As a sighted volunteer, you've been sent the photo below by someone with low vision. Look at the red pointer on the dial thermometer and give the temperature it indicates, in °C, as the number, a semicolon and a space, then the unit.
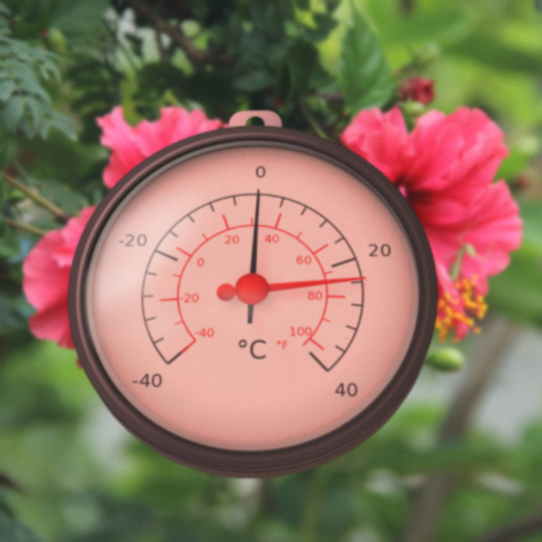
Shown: 24; °C
